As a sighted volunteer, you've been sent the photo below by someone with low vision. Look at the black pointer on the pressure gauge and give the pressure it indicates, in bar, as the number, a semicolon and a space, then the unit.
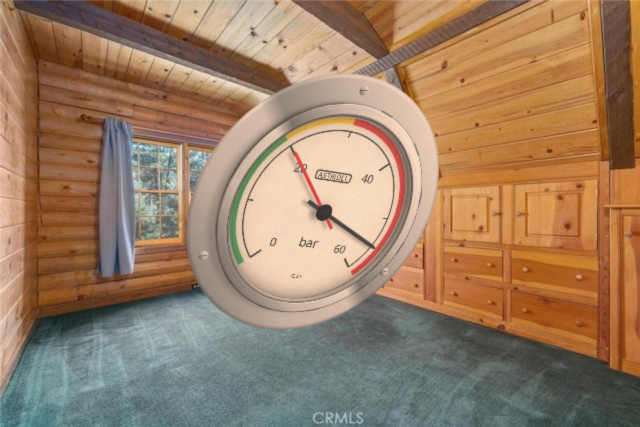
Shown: 55; bar
